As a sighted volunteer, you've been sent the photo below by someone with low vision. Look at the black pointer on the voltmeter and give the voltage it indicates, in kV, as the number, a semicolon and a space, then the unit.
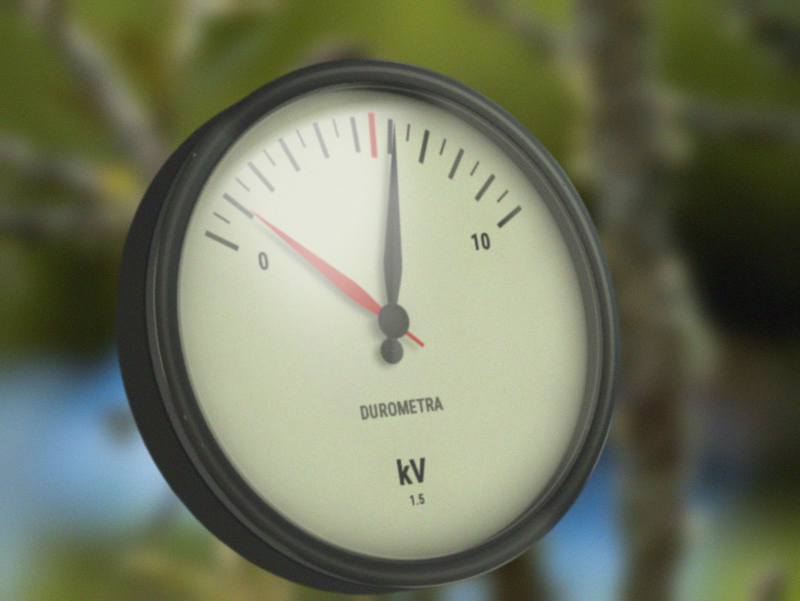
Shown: 6; kV
